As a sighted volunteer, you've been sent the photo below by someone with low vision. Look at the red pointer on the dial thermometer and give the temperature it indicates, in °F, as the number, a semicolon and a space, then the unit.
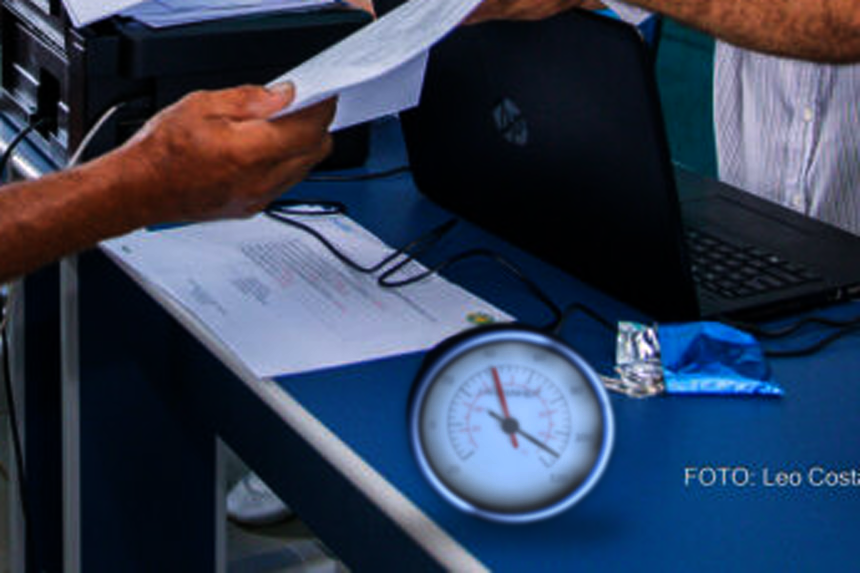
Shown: 40; °F
